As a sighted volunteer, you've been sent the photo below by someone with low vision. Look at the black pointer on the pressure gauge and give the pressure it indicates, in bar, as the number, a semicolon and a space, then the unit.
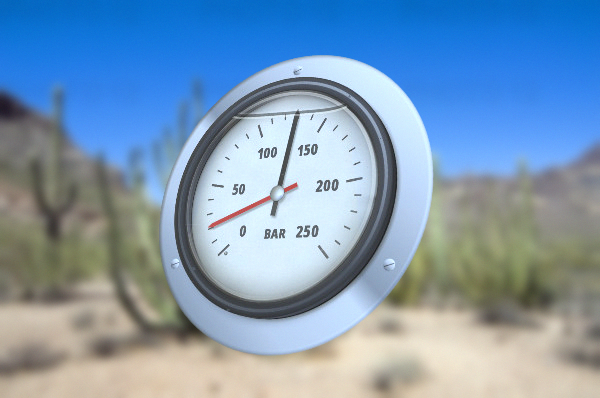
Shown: 130; bar
